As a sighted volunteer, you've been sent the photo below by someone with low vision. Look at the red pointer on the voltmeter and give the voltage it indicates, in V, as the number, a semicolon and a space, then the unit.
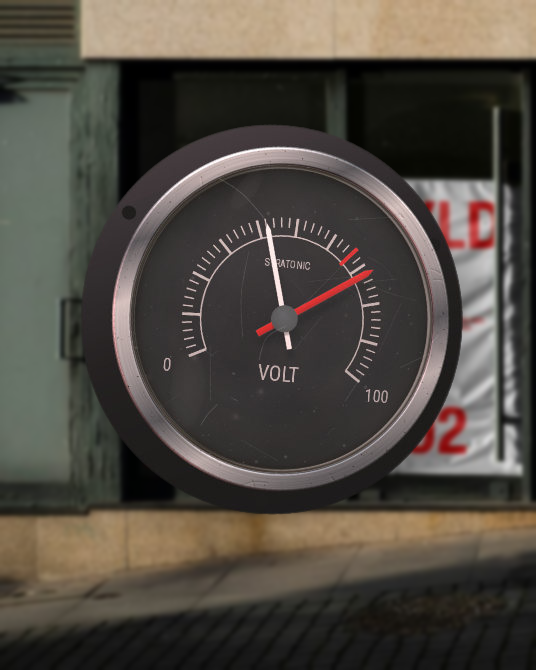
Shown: 72; V
